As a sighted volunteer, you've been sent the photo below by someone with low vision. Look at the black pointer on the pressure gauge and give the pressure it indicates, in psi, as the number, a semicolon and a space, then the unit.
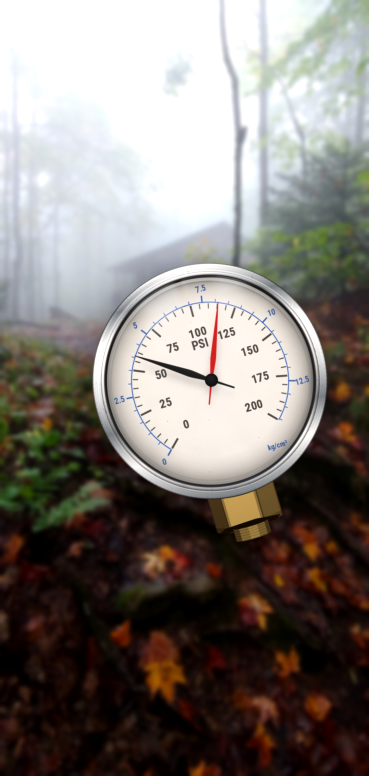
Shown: 57.5; psi
